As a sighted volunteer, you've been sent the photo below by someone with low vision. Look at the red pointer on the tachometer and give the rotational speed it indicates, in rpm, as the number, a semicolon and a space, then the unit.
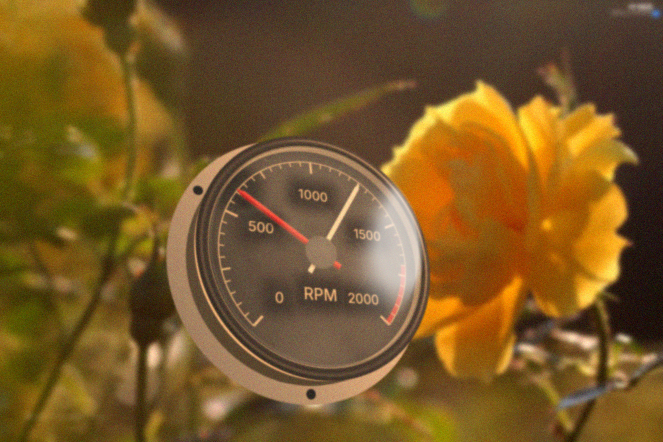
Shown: 600; rpm
